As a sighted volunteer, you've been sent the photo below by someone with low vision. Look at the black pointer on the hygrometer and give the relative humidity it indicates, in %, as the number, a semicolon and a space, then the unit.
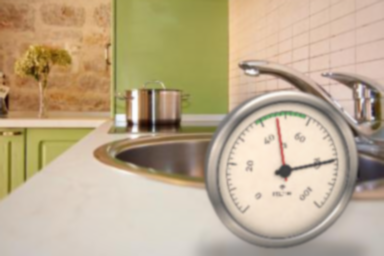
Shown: 80; %
